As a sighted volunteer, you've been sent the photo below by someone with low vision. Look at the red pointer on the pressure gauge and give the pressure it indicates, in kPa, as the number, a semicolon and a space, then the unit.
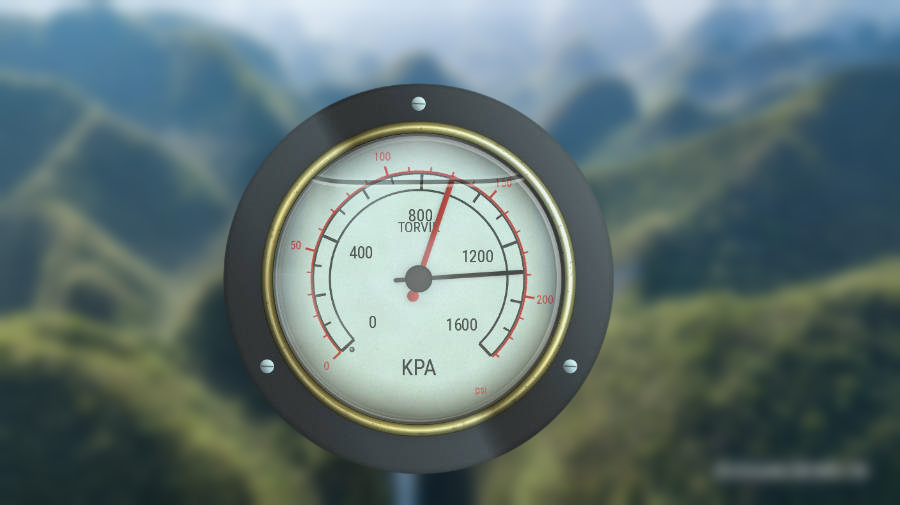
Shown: 900; kPa
